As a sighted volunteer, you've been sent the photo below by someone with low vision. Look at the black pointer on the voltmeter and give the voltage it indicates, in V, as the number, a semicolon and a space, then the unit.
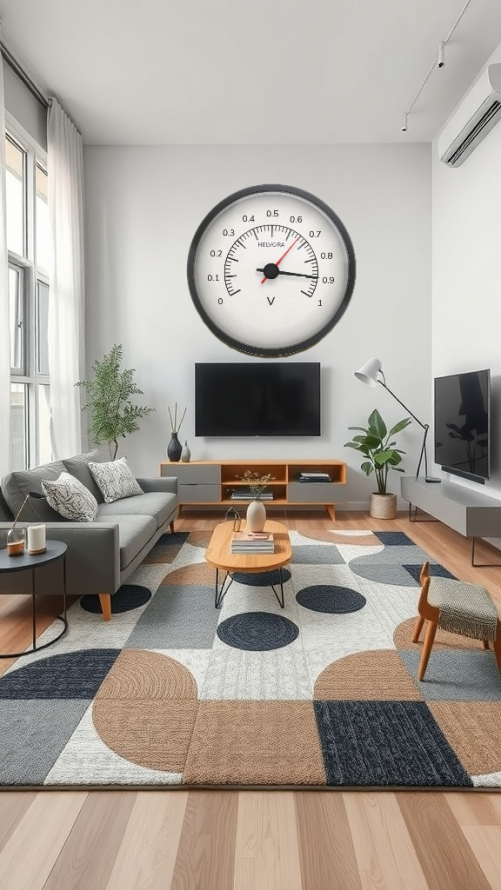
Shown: 0.9; V
